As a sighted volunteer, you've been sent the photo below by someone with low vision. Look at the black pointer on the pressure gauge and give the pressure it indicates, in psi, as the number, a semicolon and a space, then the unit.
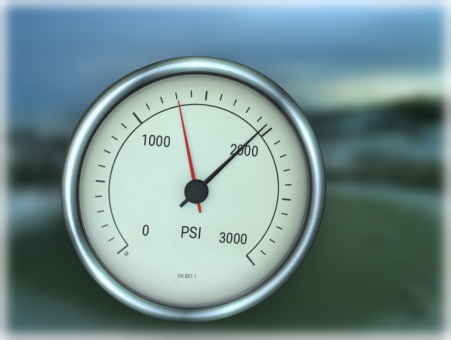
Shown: 1950; psi
